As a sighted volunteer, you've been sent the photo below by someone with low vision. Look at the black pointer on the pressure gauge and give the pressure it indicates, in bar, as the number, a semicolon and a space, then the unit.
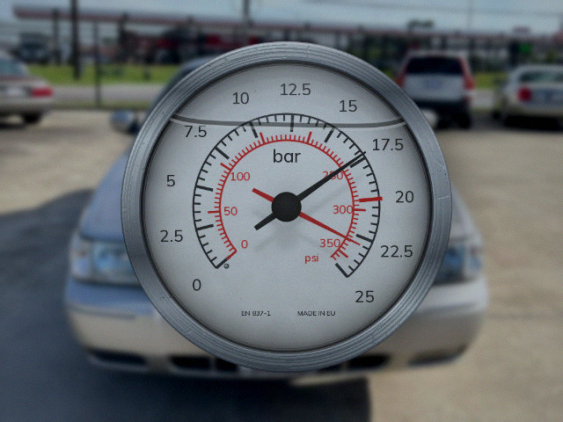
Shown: 17.25; bar
